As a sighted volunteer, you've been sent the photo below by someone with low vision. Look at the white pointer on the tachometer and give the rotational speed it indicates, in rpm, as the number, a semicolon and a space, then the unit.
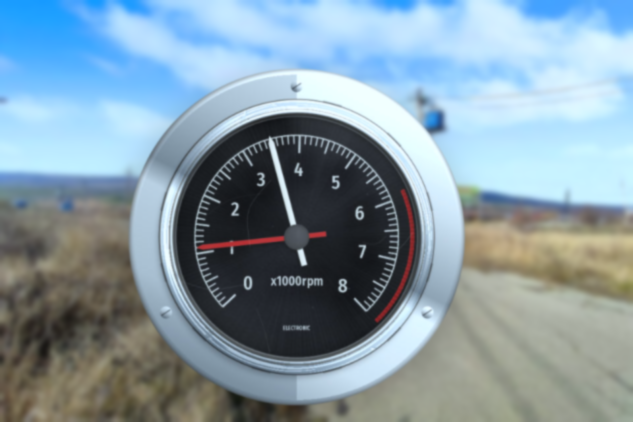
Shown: 3500; rpm
